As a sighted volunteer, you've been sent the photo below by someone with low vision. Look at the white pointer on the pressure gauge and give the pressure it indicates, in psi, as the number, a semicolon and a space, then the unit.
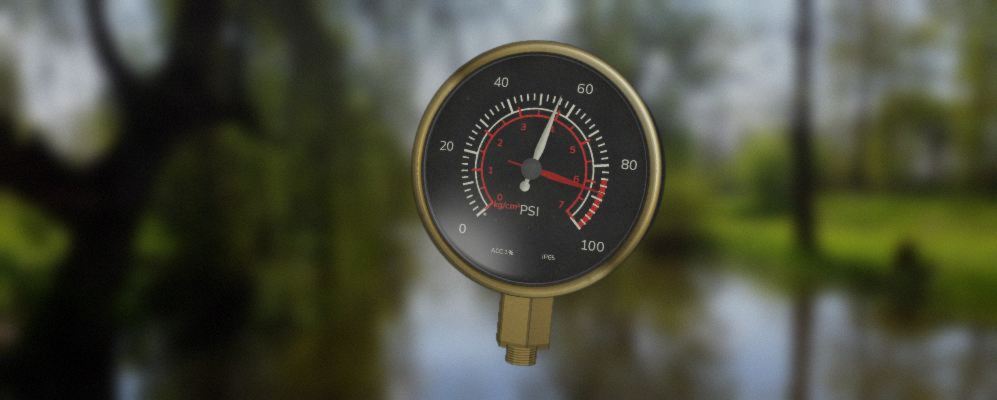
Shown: 56; psi
